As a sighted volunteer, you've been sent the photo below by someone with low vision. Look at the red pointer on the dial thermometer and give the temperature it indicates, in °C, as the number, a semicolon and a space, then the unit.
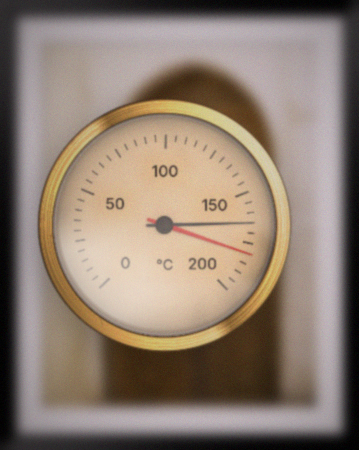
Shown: 180; °C
